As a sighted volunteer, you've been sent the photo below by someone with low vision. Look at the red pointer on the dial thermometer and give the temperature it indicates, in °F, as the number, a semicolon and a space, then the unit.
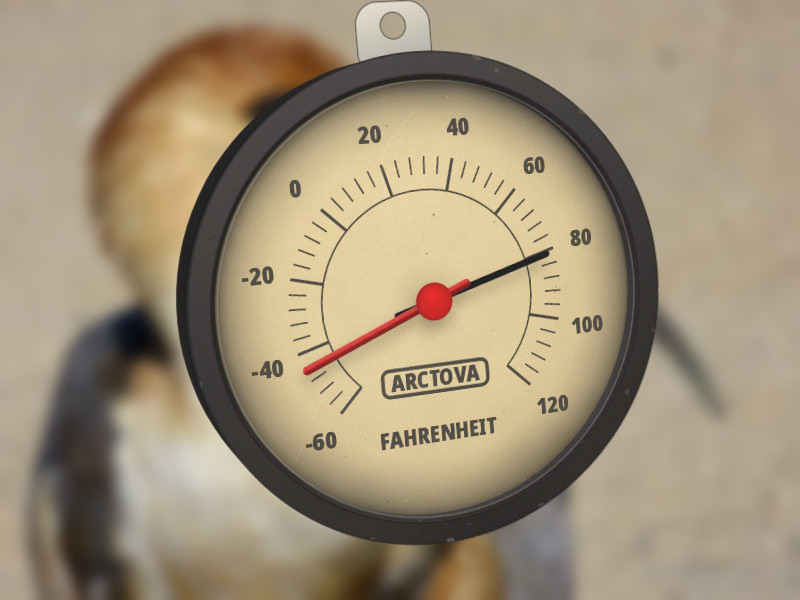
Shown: -44; °F
